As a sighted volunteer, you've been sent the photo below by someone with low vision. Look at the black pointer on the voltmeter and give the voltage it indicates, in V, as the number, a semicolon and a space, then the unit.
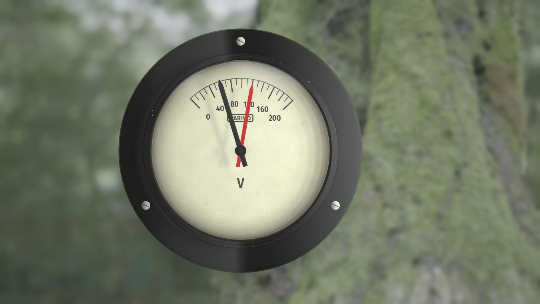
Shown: 60; V
